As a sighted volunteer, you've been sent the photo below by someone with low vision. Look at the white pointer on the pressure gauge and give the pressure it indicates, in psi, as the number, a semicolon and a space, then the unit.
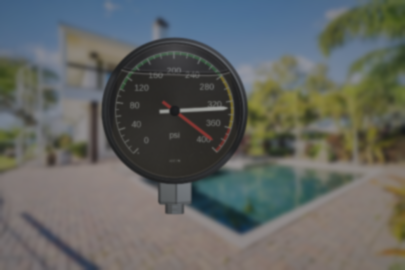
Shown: 330; psi
